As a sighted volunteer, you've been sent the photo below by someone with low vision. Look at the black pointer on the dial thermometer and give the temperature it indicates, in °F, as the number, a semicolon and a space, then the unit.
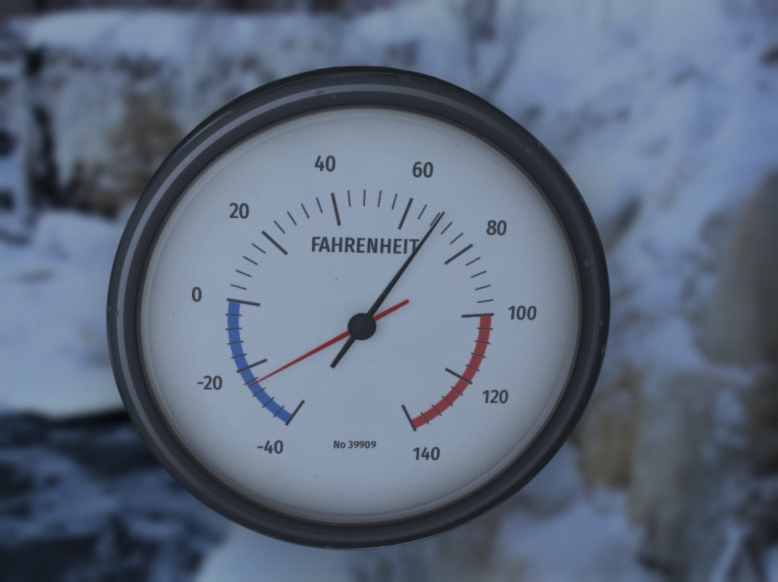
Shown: 68; °F
